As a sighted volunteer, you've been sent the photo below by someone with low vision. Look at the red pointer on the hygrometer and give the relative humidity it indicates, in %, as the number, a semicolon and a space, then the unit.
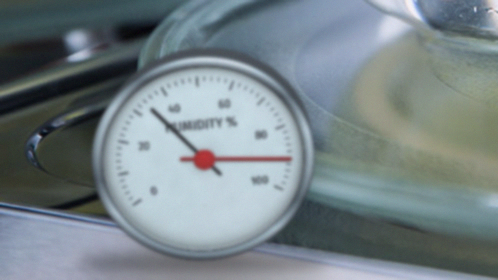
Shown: 90; %
